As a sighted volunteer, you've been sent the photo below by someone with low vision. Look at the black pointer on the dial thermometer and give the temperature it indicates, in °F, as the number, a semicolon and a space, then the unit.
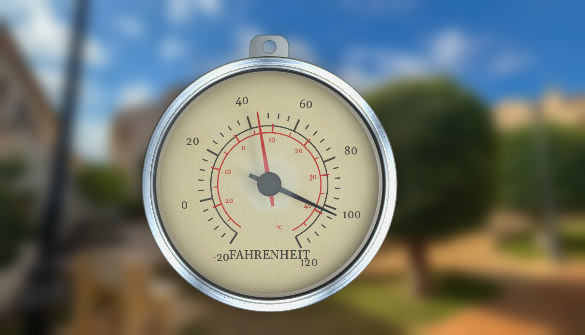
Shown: 102; °F
